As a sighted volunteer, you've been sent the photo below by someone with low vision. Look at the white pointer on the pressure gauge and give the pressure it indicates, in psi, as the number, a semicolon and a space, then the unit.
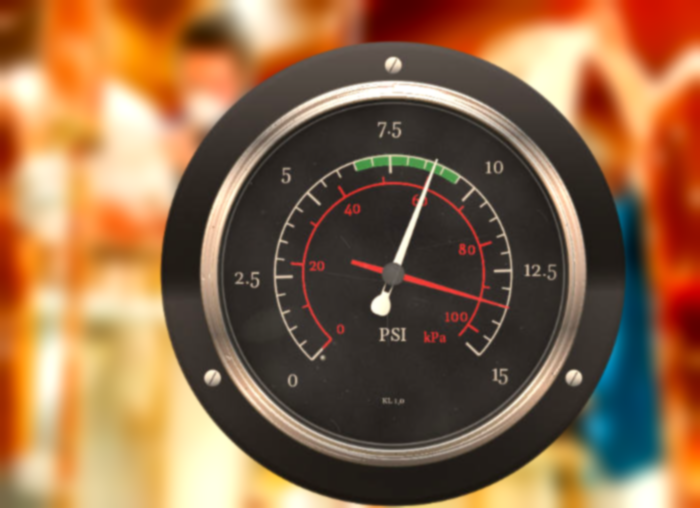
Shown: 8.75; psi
